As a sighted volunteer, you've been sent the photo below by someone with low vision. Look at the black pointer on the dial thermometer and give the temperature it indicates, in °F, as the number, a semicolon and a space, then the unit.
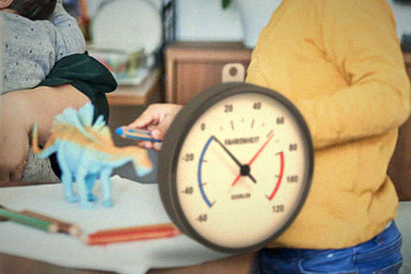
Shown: 0; °F
